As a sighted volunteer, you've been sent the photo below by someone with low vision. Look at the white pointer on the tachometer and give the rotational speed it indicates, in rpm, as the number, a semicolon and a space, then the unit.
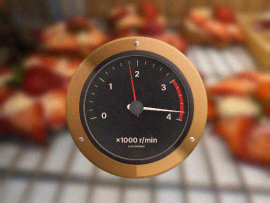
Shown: 3800; rpm
